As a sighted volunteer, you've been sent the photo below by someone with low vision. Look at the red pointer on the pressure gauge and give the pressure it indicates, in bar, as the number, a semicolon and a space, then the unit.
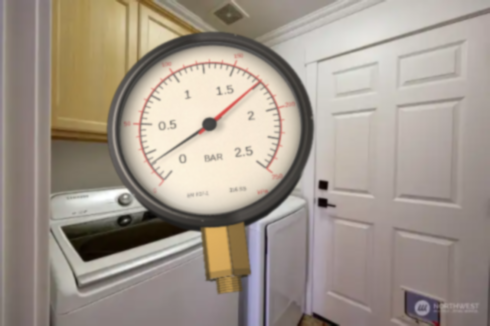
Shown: 1.75; bar
